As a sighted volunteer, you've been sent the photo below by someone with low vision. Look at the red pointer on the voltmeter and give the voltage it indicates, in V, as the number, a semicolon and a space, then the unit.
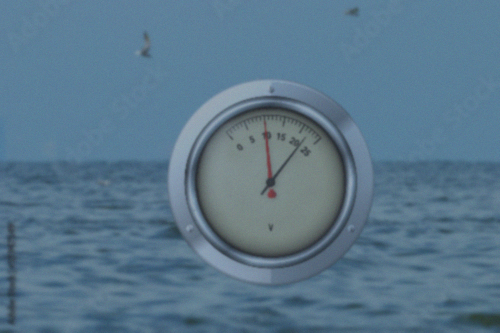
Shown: 10; V
